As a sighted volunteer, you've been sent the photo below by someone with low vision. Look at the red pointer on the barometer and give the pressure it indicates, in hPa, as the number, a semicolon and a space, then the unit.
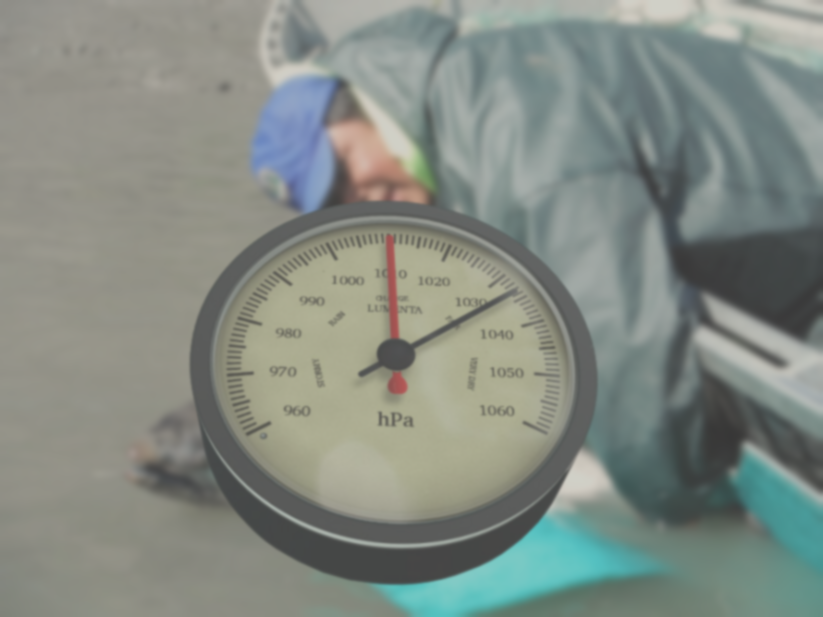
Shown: 1010; hPa
